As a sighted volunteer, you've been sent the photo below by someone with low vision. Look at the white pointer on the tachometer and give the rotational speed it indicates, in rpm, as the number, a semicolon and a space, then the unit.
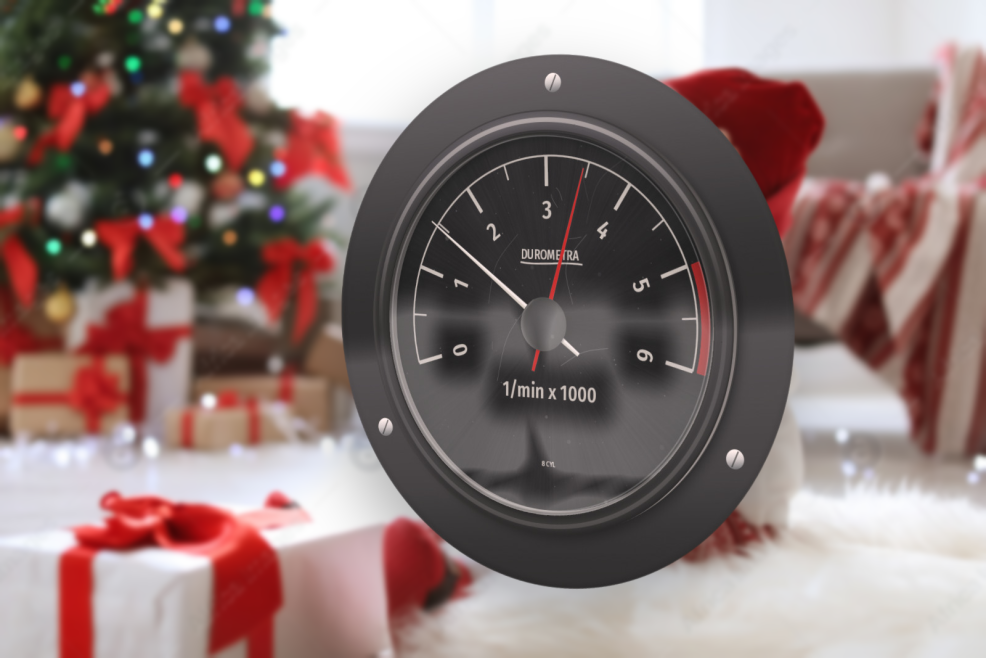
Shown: 1500; rpm
